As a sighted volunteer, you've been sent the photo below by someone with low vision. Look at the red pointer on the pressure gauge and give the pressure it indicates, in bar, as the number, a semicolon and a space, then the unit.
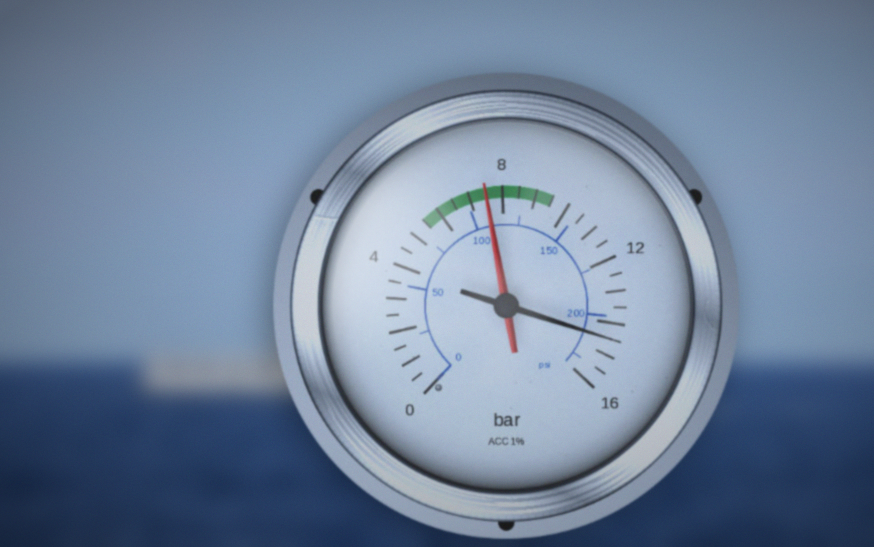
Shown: 7.5; bar
